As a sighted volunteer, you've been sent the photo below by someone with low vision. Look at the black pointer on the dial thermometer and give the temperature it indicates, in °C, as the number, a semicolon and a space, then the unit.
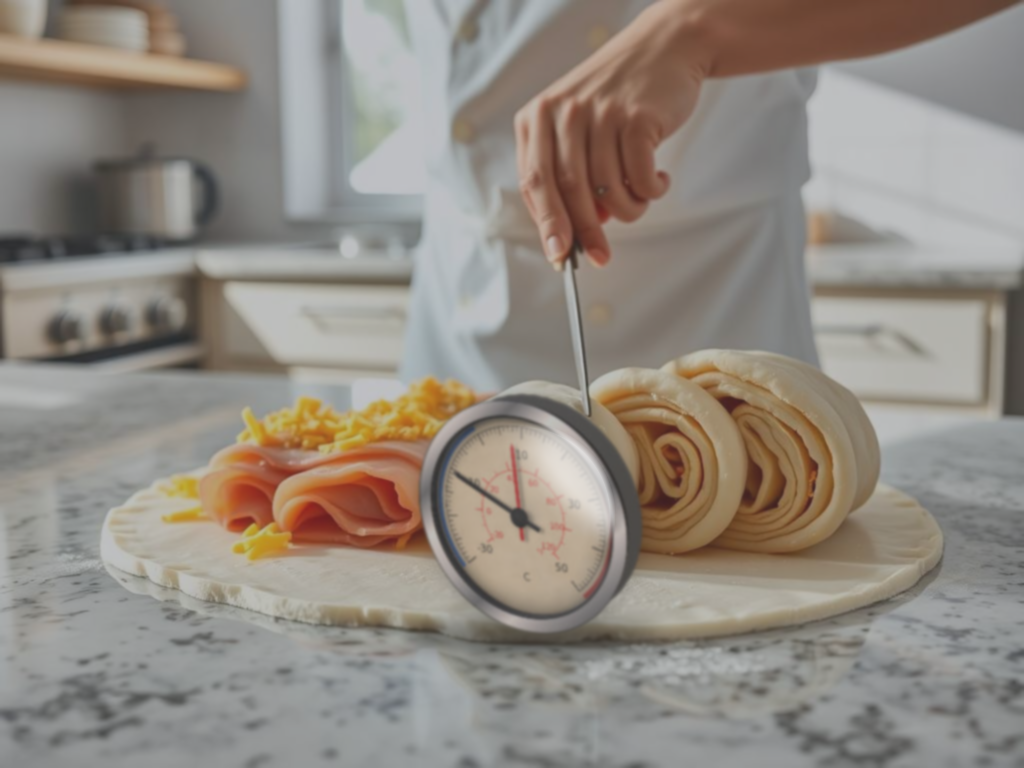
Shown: -10; °C
